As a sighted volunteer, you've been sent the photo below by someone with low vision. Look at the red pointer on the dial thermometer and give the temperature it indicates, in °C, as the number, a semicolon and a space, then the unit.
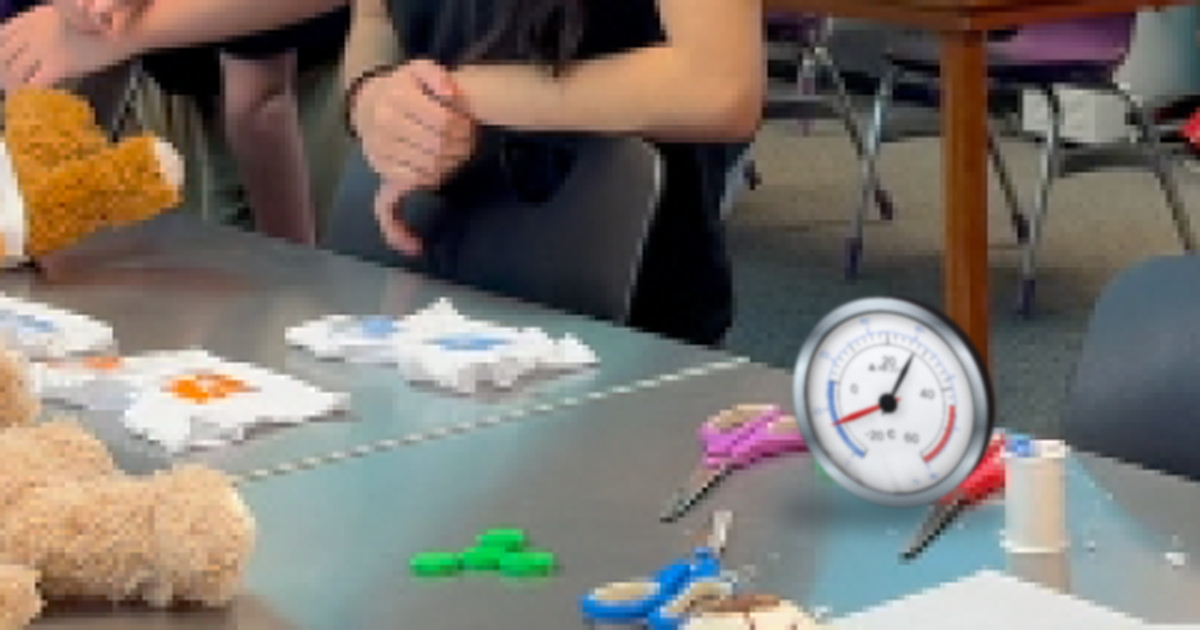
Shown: -10; °C
